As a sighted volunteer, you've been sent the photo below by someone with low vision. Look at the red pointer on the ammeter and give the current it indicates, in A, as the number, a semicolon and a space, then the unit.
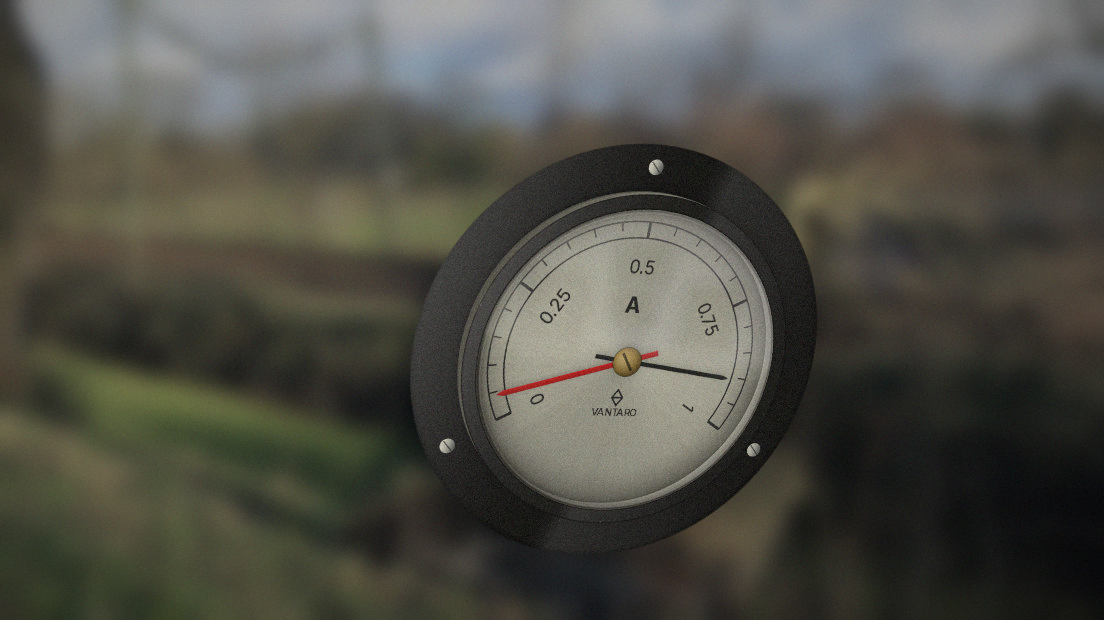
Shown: 0.05; A
